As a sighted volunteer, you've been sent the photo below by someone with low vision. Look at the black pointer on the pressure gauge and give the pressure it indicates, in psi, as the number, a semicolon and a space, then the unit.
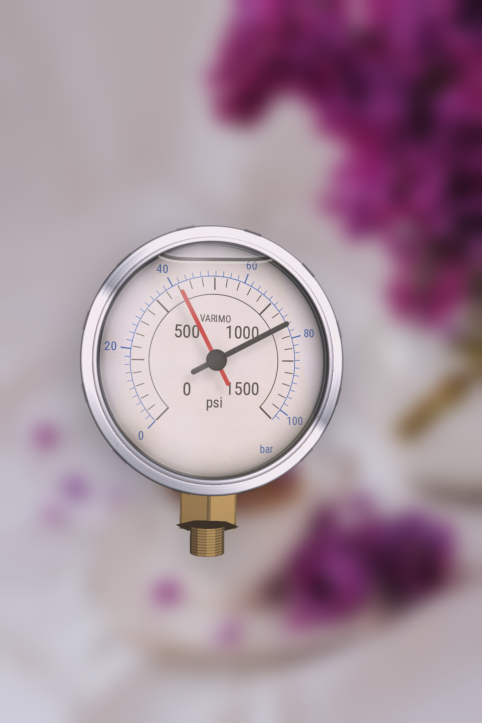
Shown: 1100; psi
